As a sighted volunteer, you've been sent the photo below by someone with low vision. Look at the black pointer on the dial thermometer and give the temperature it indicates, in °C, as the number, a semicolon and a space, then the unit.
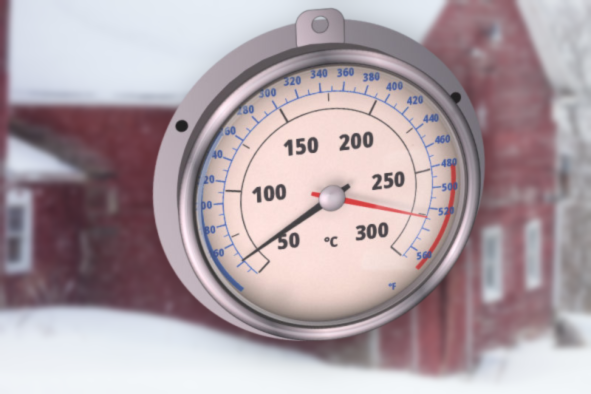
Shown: 62.5; °C
